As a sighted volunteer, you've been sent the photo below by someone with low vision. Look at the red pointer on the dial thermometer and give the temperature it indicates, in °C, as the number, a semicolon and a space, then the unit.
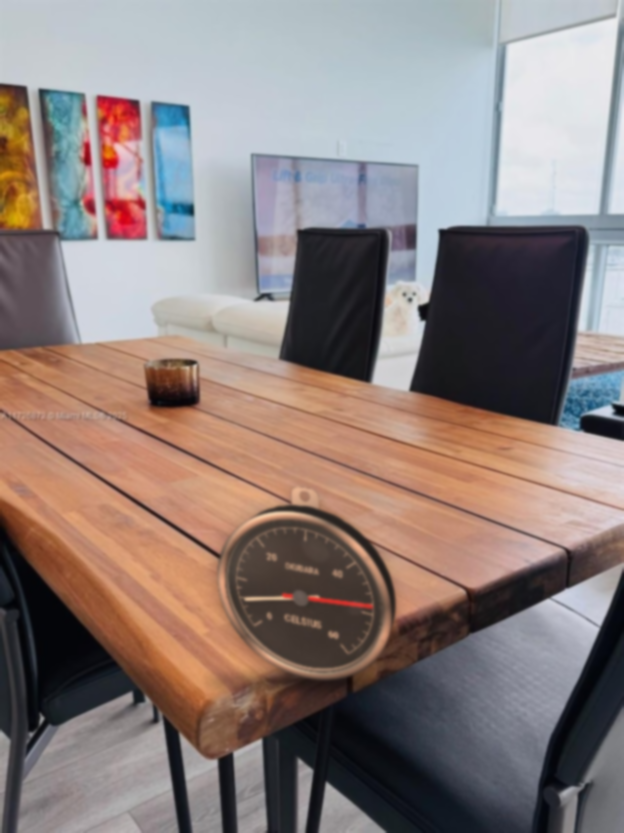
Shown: 48; °C
